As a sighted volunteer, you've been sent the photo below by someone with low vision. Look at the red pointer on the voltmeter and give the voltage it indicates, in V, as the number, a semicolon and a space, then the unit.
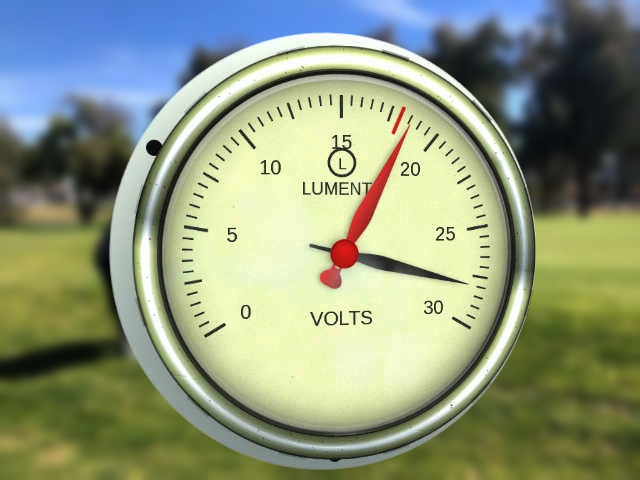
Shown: 18.5; V
